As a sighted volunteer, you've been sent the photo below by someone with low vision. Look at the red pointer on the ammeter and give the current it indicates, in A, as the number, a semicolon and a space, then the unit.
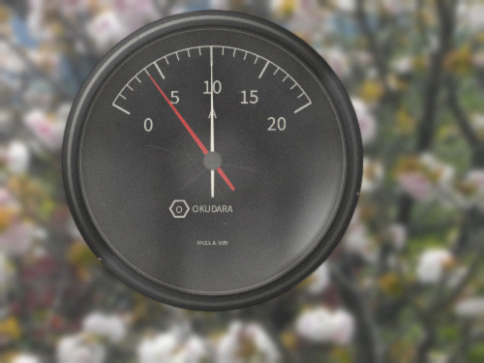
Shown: 4; A
